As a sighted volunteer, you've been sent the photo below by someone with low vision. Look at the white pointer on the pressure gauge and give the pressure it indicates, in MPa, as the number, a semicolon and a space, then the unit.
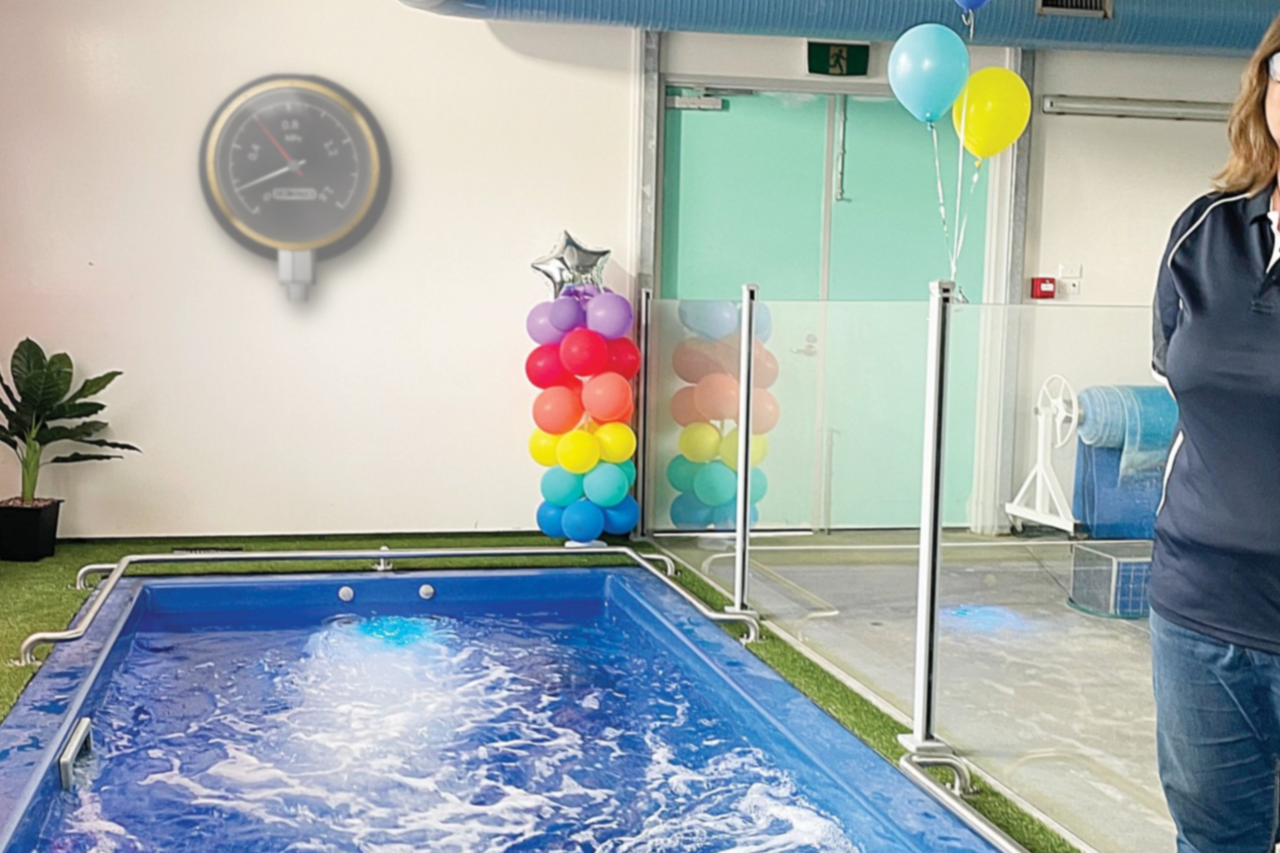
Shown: 0.15; MPa
